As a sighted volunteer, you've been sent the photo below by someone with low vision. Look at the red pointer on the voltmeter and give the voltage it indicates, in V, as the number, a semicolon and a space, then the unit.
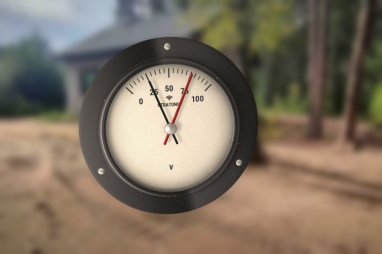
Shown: 75; V
